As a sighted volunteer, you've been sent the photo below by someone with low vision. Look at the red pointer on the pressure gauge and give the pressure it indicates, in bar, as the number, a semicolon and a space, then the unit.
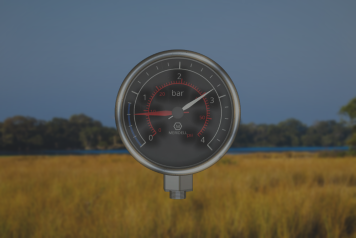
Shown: 0.6; bar
